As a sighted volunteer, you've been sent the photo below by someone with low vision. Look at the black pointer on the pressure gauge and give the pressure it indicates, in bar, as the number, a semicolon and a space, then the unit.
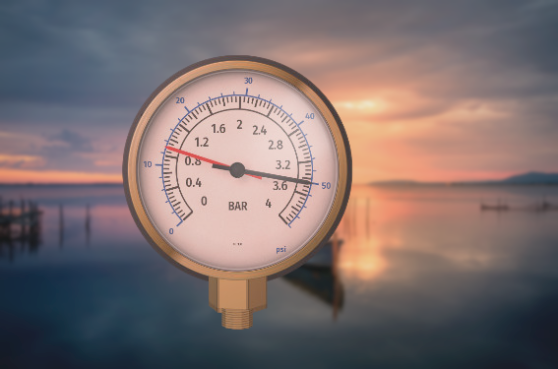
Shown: 3.45; bar
